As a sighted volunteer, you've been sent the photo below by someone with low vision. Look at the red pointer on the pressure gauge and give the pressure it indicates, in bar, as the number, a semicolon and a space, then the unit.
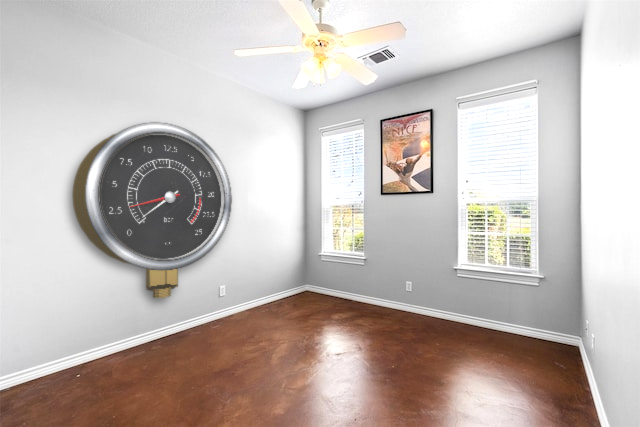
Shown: 2.5; bar
